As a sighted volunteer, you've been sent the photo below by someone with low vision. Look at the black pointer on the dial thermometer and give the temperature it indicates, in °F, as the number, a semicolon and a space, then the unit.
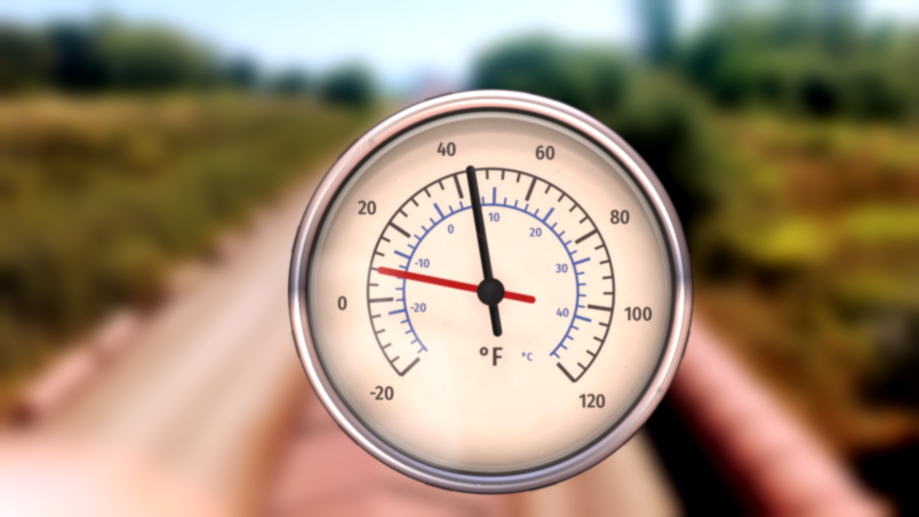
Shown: 44; °F
